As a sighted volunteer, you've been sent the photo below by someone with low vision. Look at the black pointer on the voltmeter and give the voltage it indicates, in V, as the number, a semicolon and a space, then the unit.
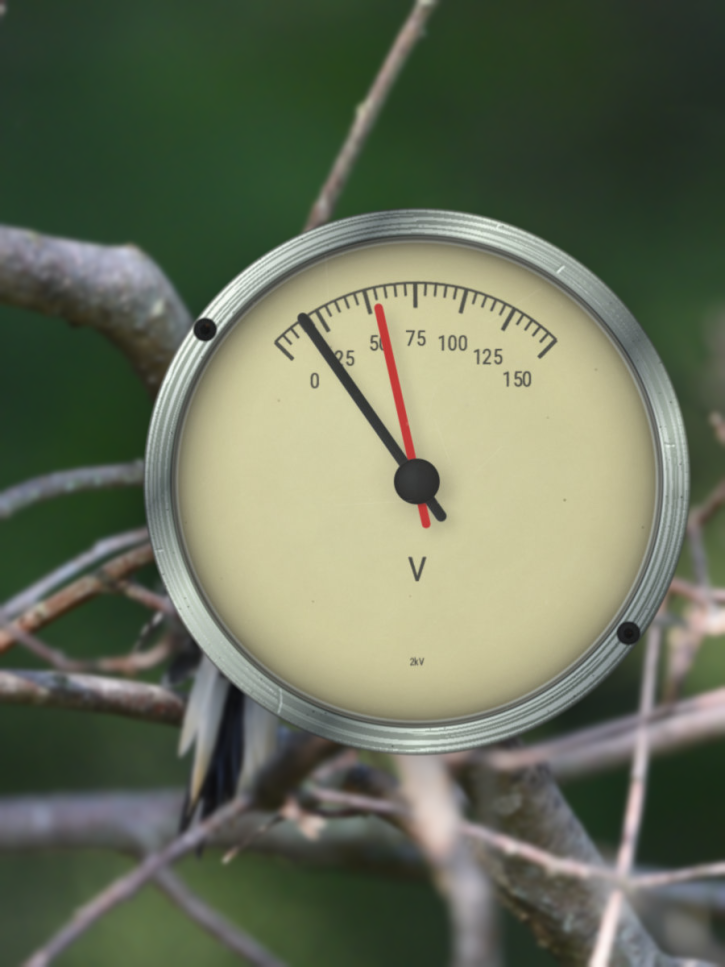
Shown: 17.5; V
